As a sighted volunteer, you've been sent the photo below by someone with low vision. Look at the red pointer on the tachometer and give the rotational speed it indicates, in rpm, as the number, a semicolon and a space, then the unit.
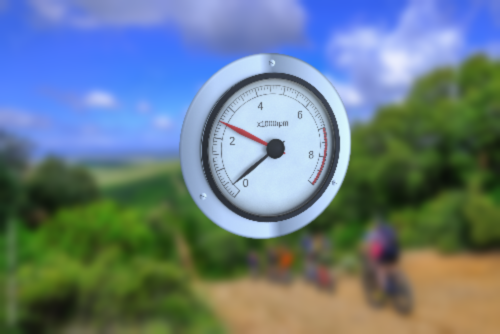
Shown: 2500; rpm
